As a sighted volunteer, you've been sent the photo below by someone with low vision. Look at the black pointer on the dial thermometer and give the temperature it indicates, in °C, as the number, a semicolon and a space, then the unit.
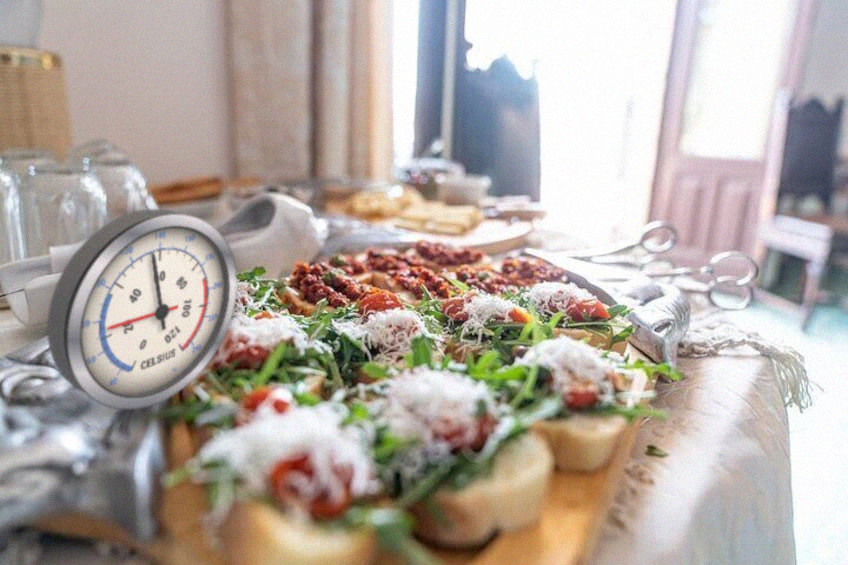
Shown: 56; °C
